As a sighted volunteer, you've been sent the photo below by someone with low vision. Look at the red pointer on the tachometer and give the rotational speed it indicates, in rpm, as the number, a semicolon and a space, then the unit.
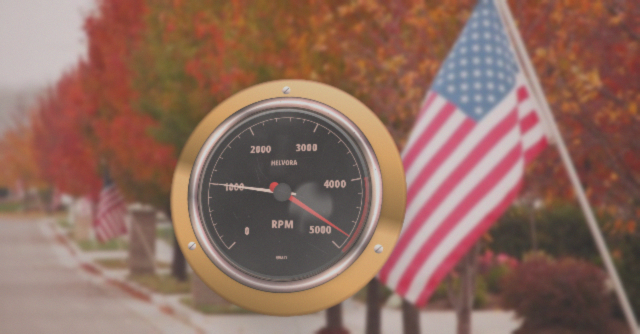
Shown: 4800; rpm
